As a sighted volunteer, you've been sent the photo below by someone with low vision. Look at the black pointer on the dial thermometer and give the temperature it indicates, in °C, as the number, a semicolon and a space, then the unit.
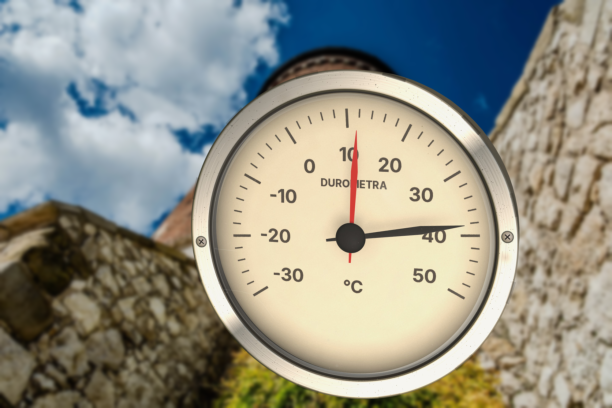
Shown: 38; °C
